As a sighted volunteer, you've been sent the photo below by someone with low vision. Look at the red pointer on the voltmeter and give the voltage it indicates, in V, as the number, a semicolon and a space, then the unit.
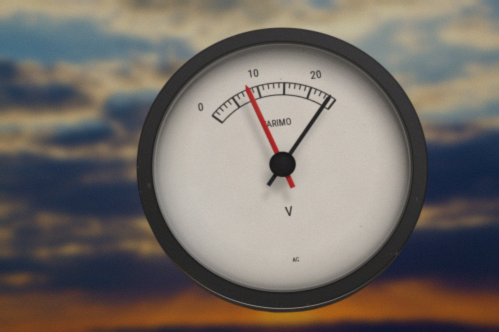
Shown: 8; V
